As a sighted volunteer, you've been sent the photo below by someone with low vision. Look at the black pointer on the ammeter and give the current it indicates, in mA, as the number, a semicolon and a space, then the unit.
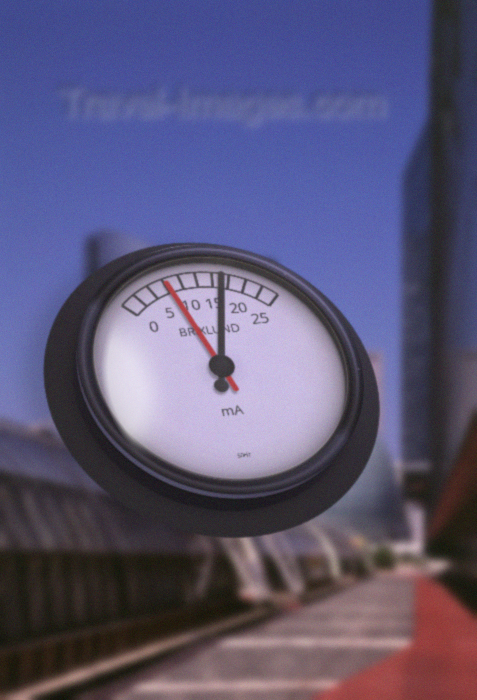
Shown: 16.25; mA
